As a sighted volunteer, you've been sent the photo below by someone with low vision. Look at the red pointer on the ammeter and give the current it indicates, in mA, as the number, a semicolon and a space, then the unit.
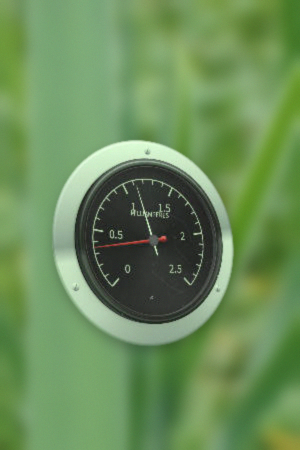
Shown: 0.35; mA
